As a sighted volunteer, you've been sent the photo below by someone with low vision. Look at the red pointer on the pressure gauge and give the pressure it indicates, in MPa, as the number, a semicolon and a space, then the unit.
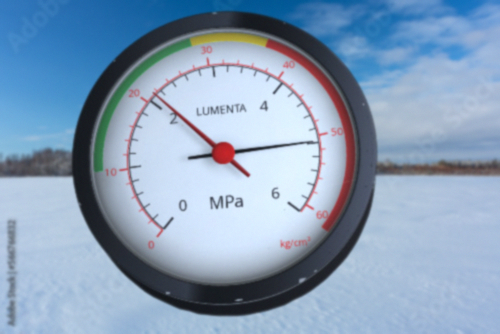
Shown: 2.1; MPa
